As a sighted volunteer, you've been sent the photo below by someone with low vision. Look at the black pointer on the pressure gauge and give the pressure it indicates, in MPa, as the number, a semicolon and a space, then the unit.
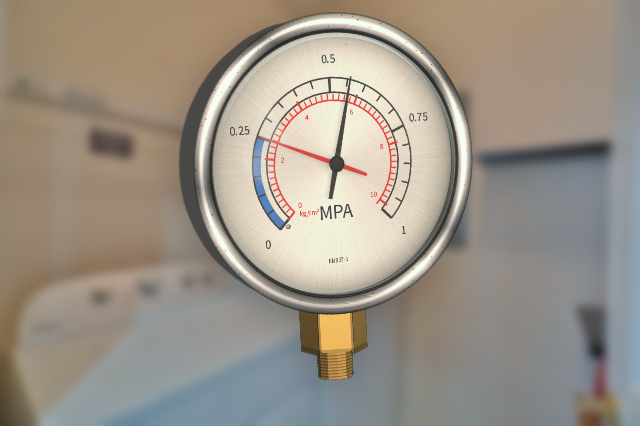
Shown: 0.55; MPa
